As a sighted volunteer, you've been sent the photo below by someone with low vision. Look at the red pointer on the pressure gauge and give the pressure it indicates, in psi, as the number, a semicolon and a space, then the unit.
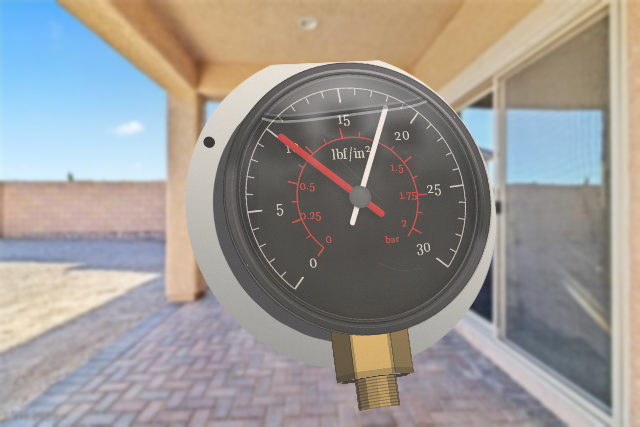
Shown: 10; psi
